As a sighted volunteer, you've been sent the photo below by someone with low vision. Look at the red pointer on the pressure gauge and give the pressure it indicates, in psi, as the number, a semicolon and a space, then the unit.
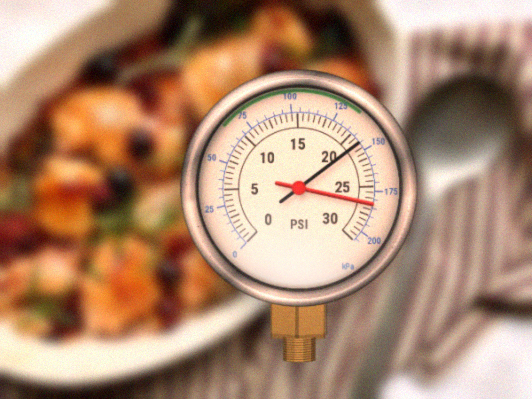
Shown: 26.5; psi
